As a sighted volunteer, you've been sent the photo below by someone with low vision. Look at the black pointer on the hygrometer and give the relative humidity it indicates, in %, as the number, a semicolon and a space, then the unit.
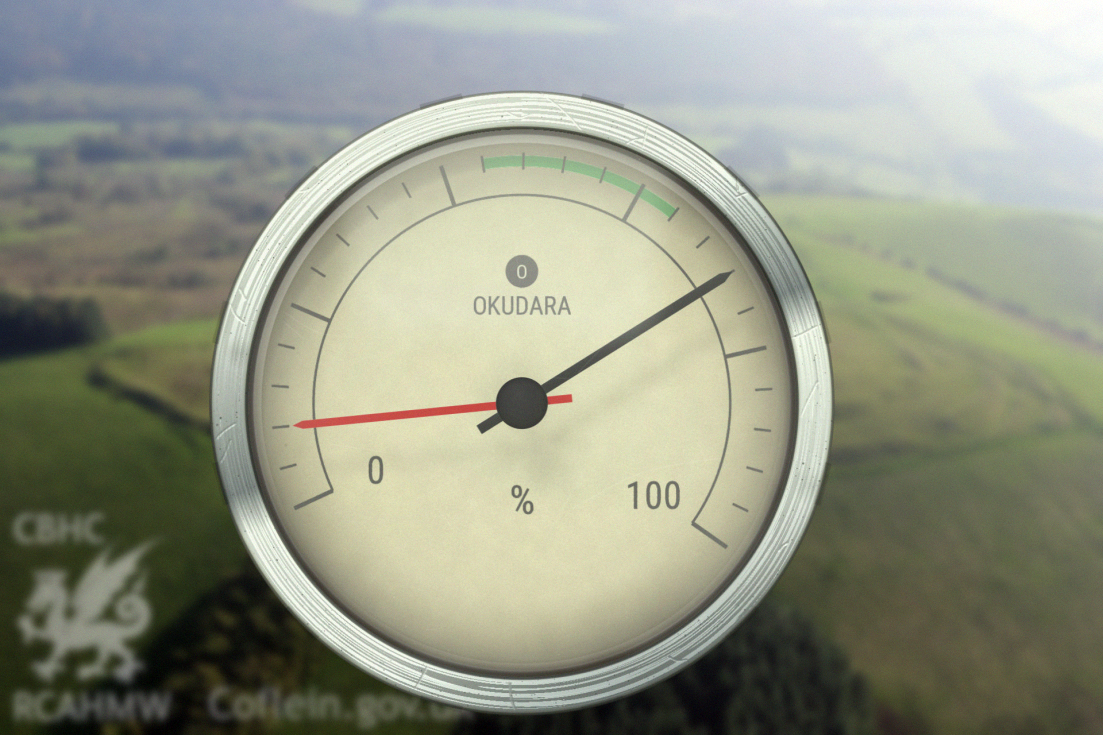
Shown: 72; %
